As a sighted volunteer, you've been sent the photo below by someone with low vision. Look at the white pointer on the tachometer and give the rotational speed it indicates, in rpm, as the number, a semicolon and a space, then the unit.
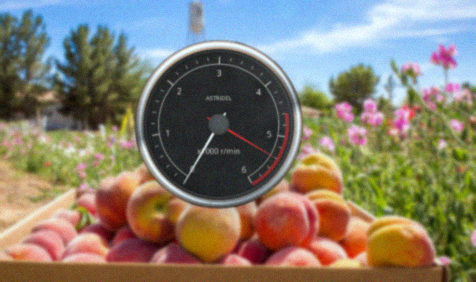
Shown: 0; rpm
